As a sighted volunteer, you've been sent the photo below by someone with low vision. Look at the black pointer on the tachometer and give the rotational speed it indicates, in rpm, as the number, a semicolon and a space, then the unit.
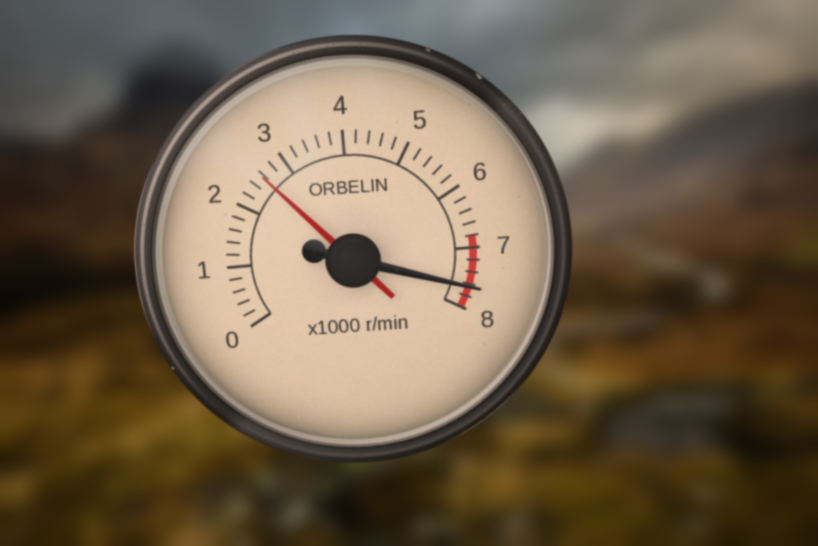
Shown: 7600; rpm
